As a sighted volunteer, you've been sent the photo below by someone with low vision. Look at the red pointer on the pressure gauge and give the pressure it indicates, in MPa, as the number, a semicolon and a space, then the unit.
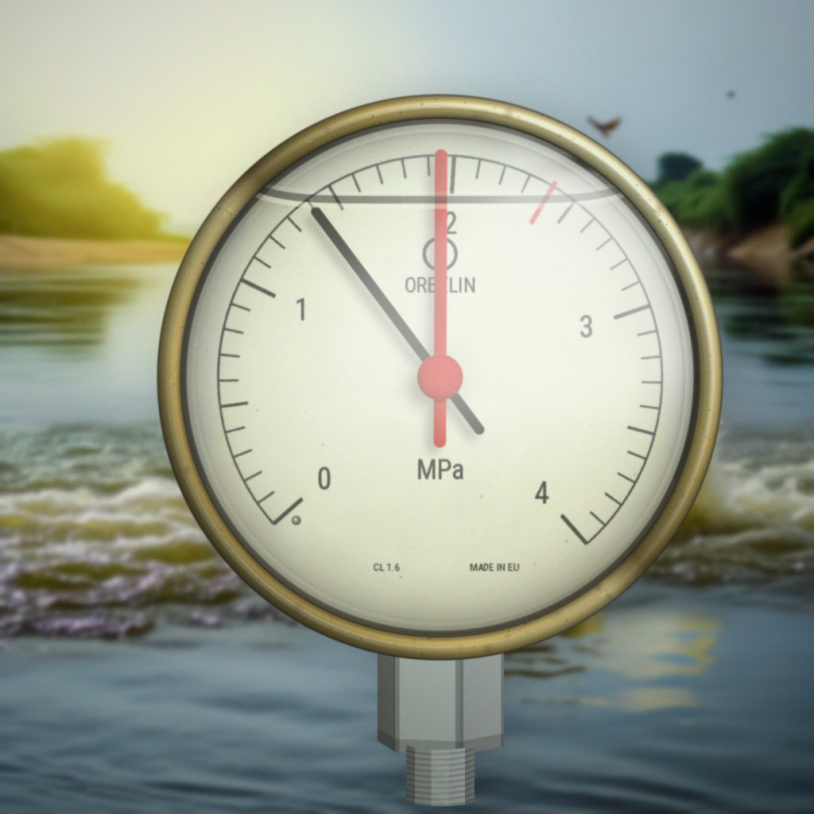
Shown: 1.95; MPa
